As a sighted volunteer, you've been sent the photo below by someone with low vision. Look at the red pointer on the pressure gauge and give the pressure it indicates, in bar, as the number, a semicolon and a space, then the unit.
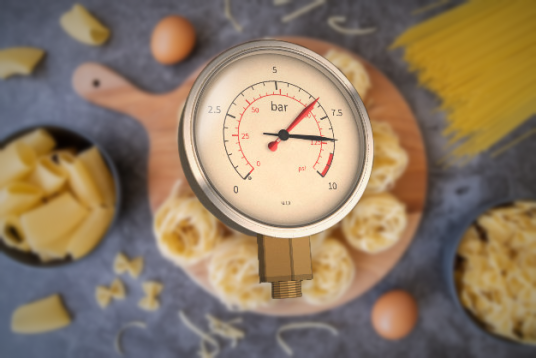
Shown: 6.75; bar
